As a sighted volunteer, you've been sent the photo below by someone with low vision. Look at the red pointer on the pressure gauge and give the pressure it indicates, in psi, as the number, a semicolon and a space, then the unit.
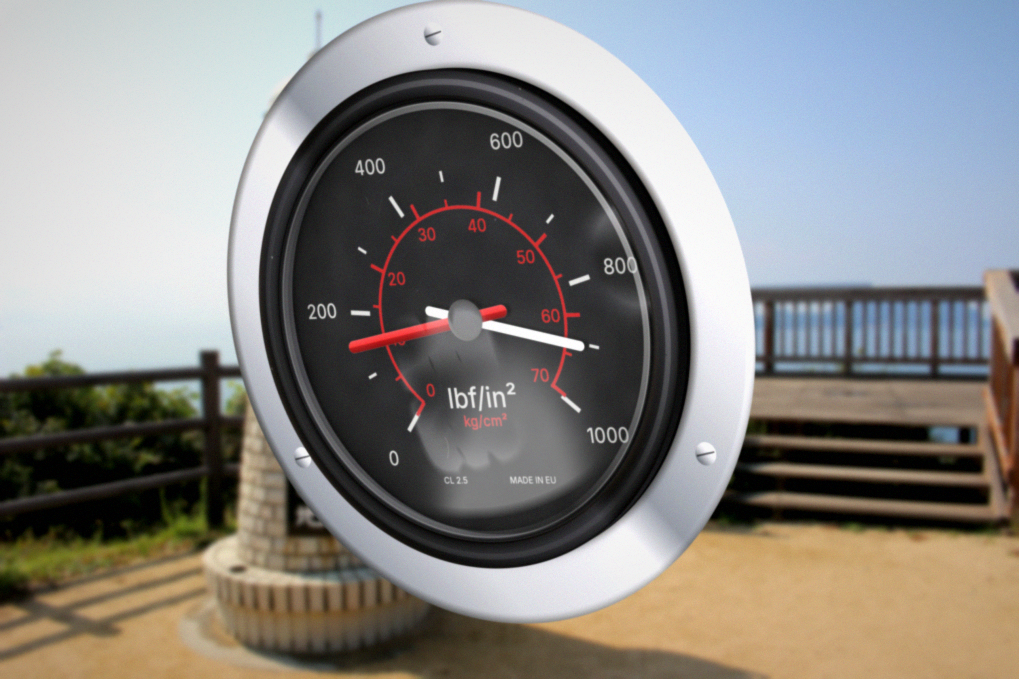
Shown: 150; psi
